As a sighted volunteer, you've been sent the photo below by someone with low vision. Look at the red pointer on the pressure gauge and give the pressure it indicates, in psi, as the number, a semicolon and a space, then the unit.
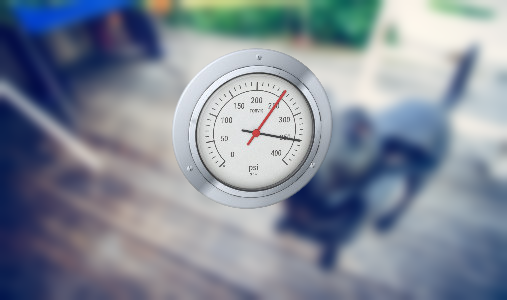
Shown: 250; psi
